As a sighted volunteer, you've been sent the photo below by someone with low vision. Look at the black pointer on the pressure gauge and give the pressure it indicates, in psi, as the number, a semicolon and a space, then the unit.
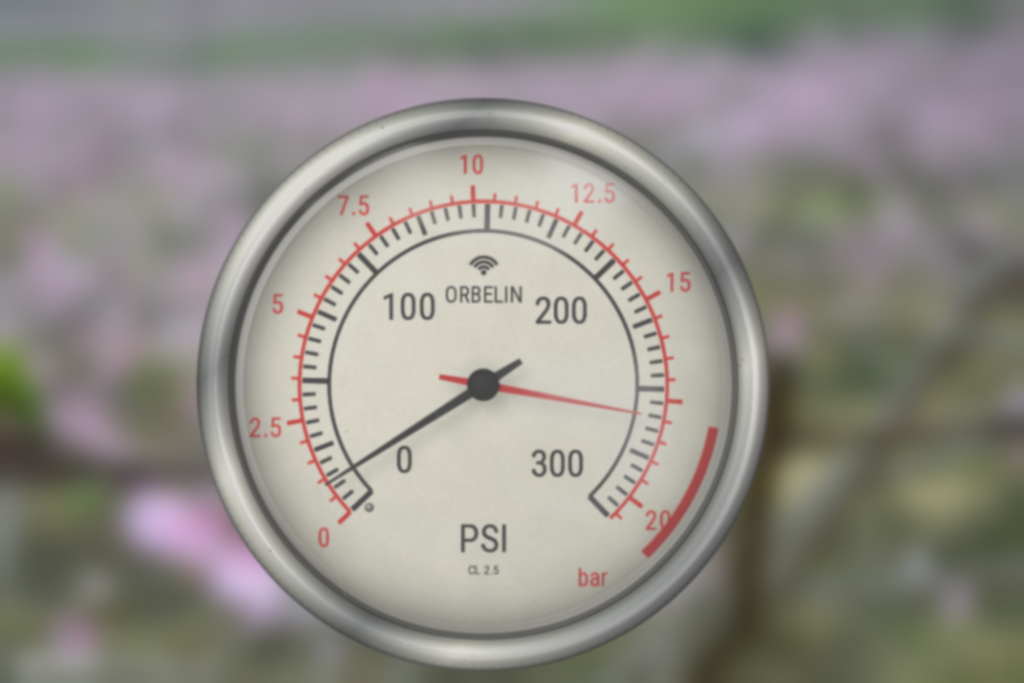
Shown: 12.5; psi
